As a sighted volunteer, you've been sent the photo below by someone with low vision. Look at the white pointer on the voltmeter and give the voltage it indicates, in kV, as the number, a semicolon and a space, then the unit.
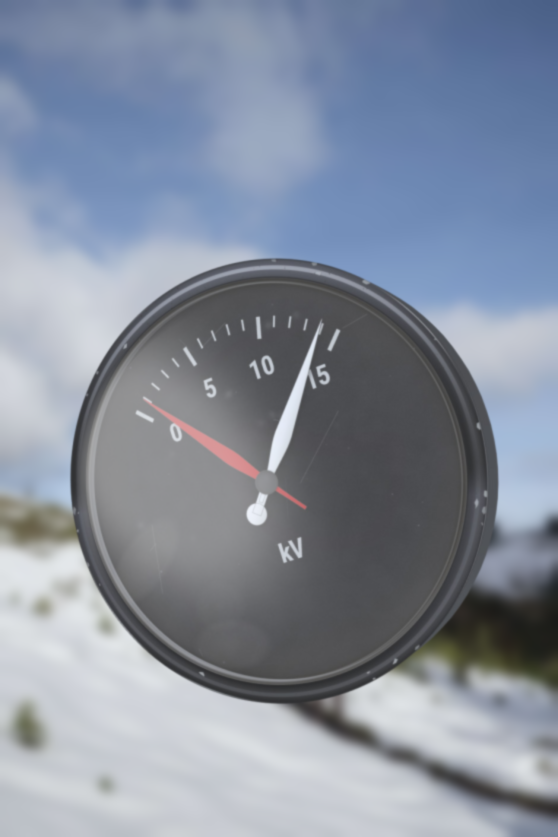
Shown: 14; kV
